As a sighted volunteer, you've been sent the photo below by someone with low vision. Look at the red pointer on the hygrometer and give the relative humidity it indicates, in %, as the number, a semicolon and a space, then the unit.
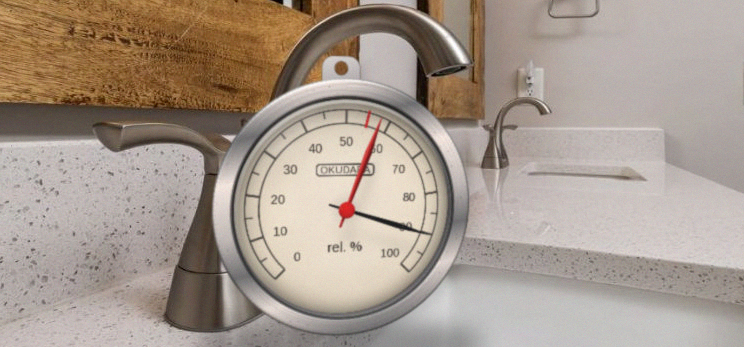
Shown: 57.5; %
